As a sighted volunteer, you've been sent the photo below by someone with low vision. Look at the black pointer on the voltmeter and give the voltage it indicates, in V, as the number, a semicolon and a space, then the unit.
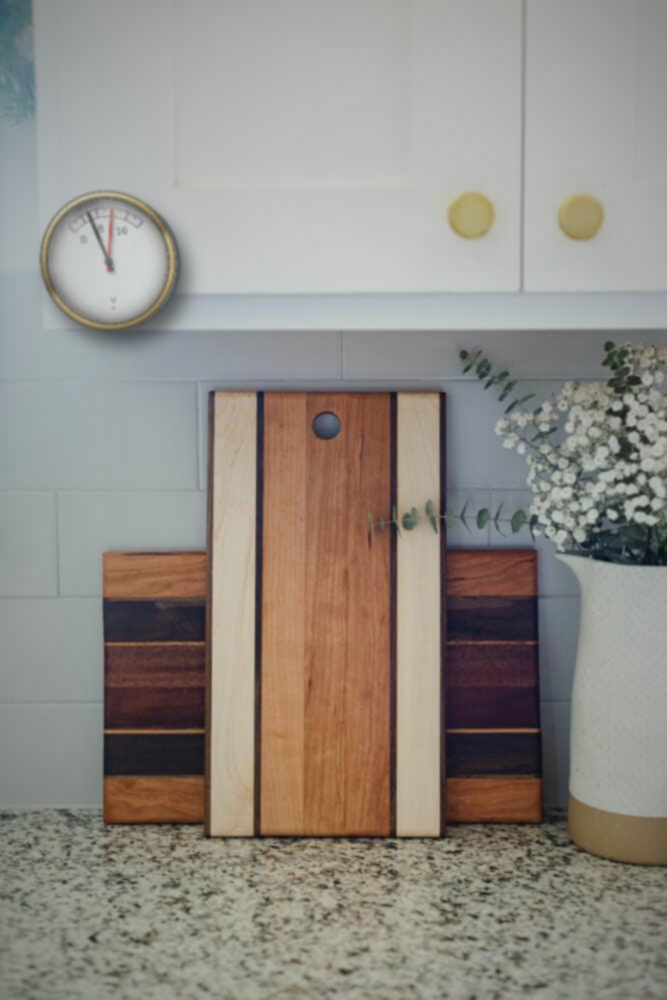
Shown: 6; V
